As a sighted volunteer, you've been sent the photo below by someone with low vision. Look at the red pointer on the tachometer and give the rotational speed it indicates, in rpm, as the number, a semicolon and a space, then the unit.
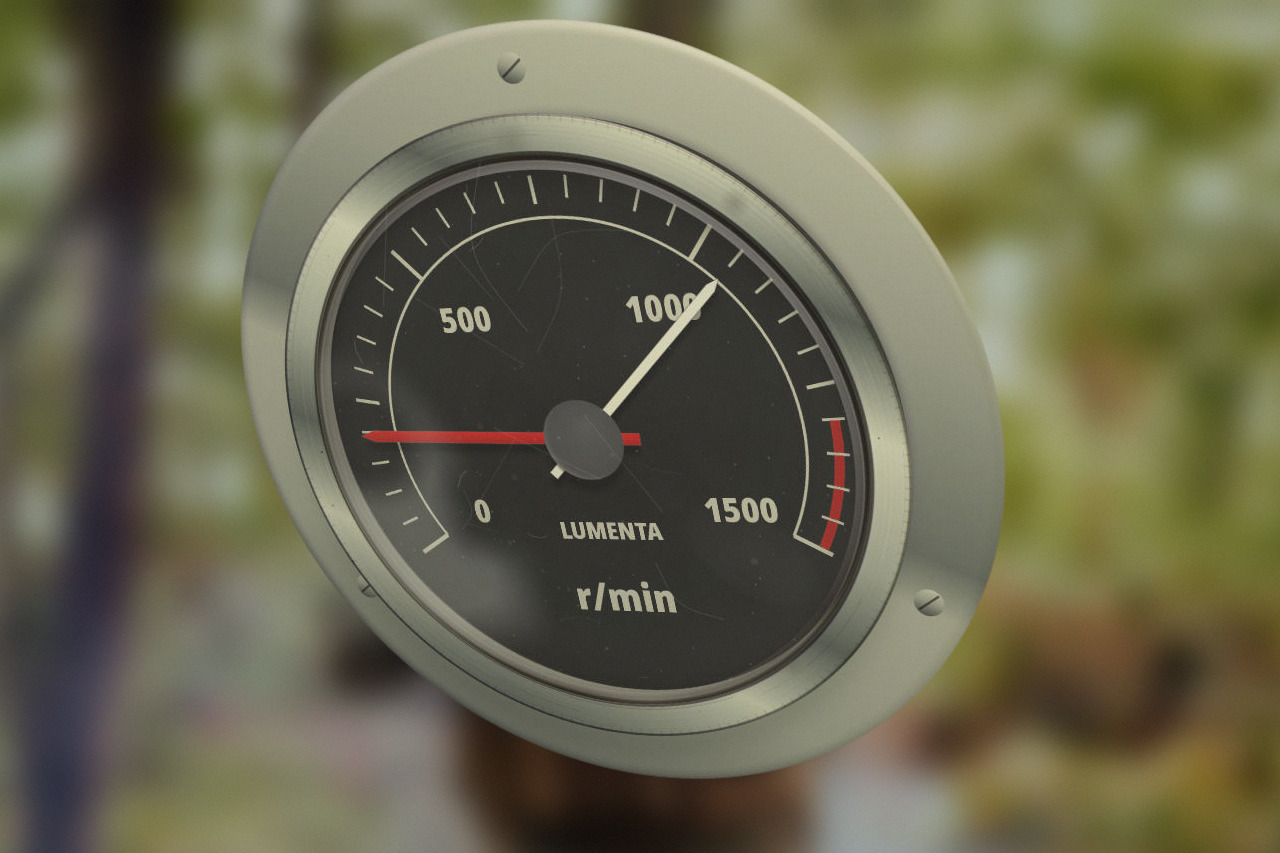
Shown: 200; rpm
